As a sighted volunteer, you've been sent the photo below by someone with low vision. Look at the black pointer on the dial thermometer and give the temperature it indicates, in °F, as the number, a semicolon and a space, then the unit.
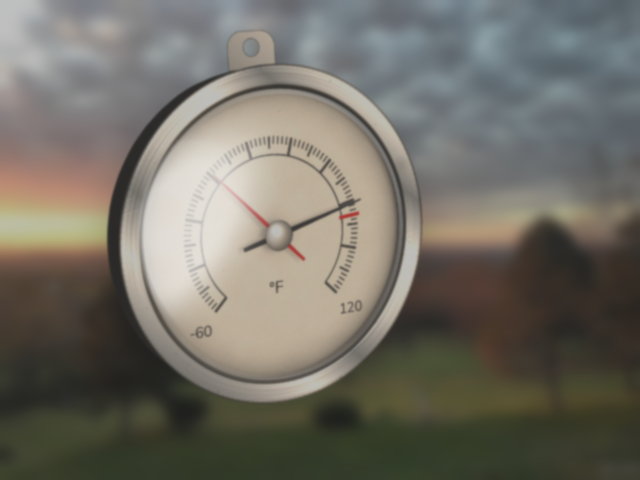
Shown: 80; °F
